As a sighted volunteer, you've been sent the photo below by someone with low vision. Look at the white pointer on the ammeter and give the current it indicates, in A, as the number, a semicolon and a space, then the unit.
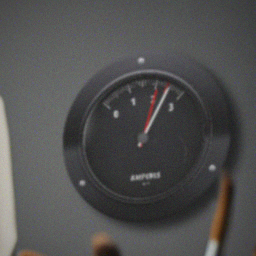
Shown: 2.5; A
